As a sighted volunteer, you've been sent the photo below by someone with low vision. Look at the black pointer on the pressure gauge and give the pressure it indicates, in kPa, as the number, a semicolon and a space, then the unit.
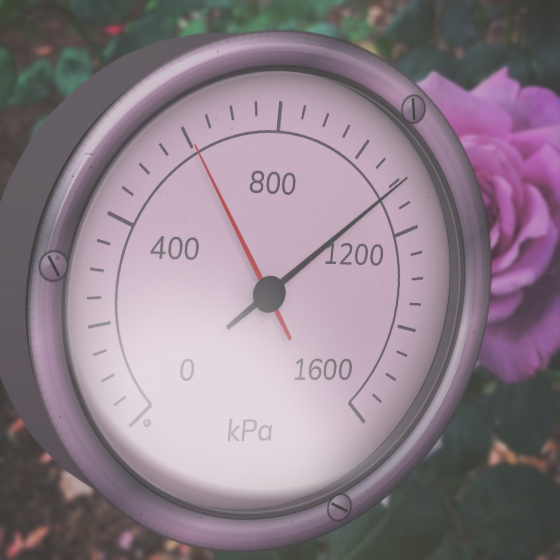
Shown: 1100; kPa
